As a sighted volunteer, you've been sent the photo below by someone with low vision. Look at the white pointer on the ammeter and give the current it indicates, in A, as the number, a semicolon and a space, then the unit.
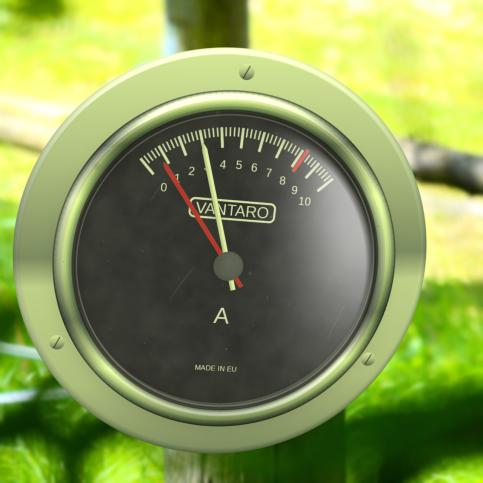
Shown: 3; A
